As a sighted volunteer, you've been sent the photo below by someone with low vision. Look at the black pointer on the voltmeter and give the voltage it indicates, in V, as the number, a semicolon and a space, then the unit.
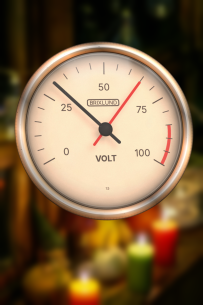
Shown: 30; V
